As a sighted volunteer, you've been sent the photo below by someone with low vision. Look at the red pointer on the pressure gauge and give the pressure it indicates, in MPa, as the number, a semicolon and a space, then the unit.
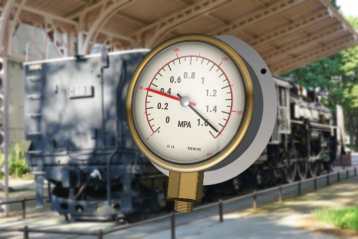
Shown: 0.35; MPa
